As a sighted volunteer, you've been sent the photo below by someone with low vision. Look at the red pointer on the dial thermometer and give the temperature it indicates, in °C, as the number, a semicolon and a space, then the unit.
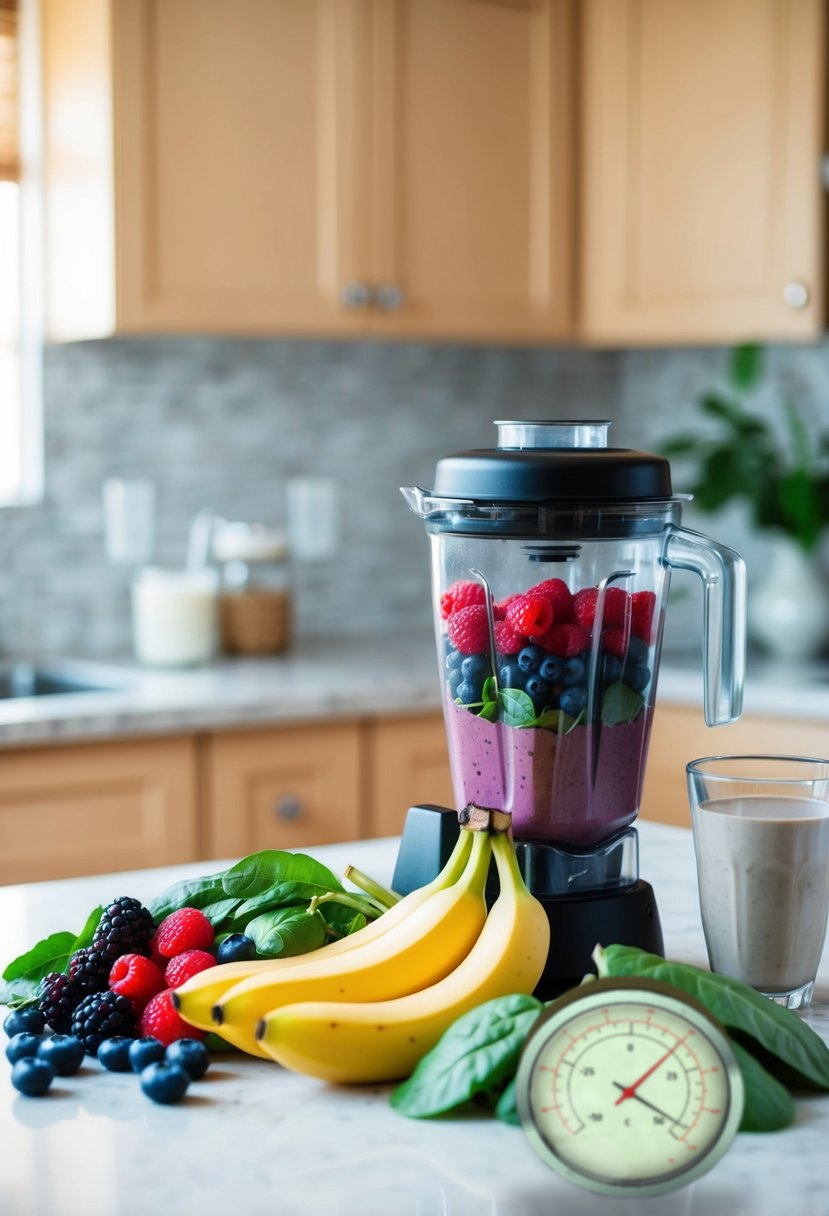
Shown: 15; °C
